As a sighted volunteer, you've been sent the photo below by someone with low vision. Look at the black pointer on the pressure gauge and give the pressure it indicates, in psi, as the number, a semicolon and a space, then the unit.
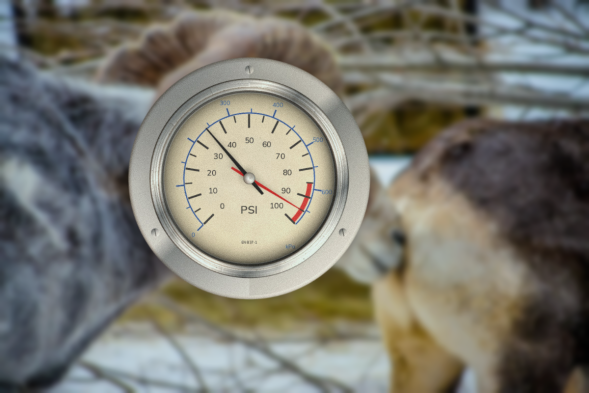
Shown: 35; psi
